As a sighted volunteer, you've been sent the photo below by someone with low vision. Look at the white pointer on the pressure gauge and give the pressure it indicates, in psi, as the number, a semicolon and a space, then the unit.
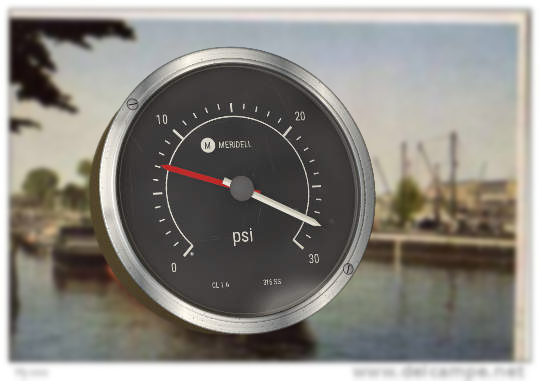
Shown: 28; psi
